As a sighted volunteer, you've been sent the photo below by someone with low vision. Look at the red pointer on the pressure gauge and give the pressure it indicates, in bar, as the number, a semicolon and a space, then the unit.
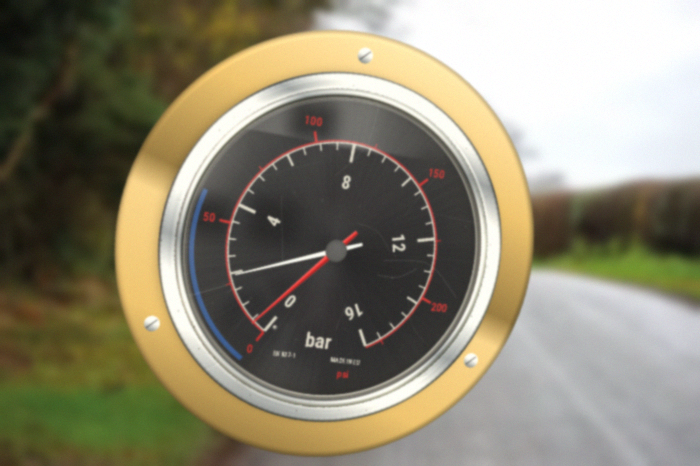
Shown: 0.5; bar
